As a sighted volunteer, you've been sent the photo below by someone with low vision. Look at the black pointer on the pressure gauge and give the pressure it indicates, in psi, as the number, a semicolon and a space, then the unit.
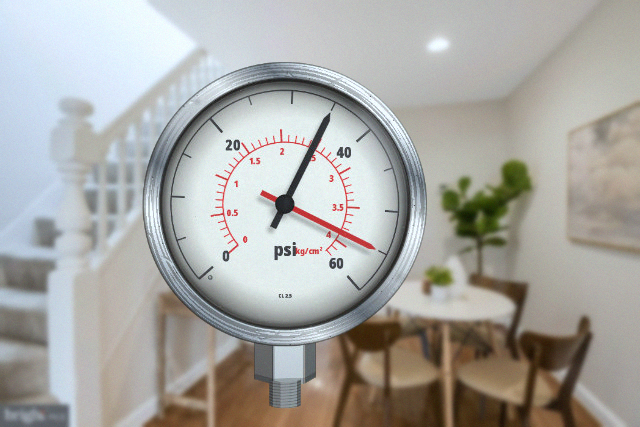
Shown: 35; psi
